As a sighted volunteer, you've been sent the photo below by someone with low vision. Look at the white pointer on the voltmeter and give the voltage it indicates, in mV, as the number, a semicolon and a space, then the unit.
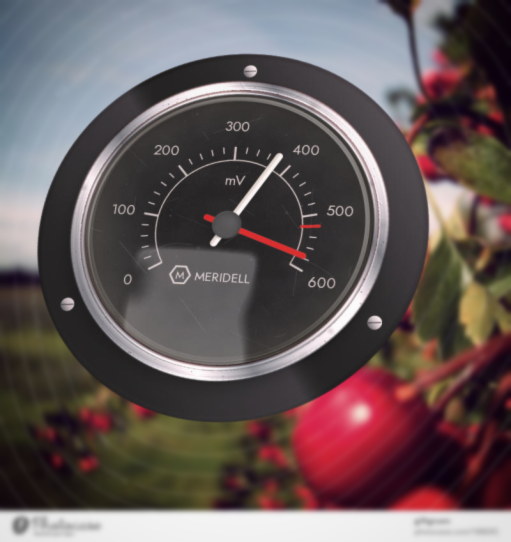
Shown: 380; mV
